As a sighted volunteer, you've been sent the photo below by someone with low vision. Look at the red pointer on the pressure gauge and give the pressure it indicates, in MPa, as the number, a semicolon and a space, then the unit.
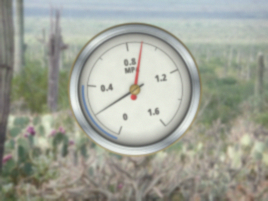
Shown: 0.9; MPa
